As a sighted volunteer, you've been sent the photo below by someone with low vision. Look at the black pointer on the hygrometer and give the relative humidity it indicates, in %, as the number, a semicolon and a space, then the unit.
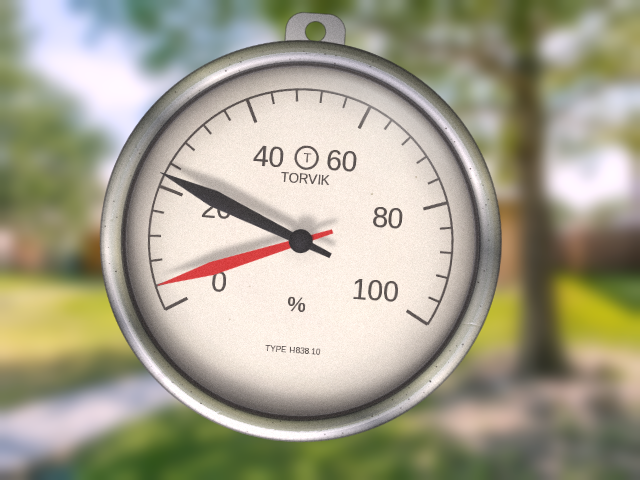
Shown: 22; %
